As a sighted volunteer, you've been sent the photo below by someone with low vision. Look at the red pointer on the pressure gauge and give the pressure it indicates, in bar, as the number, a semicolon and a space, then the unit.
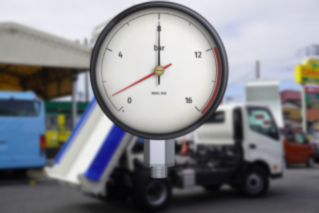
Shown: 1; bar
